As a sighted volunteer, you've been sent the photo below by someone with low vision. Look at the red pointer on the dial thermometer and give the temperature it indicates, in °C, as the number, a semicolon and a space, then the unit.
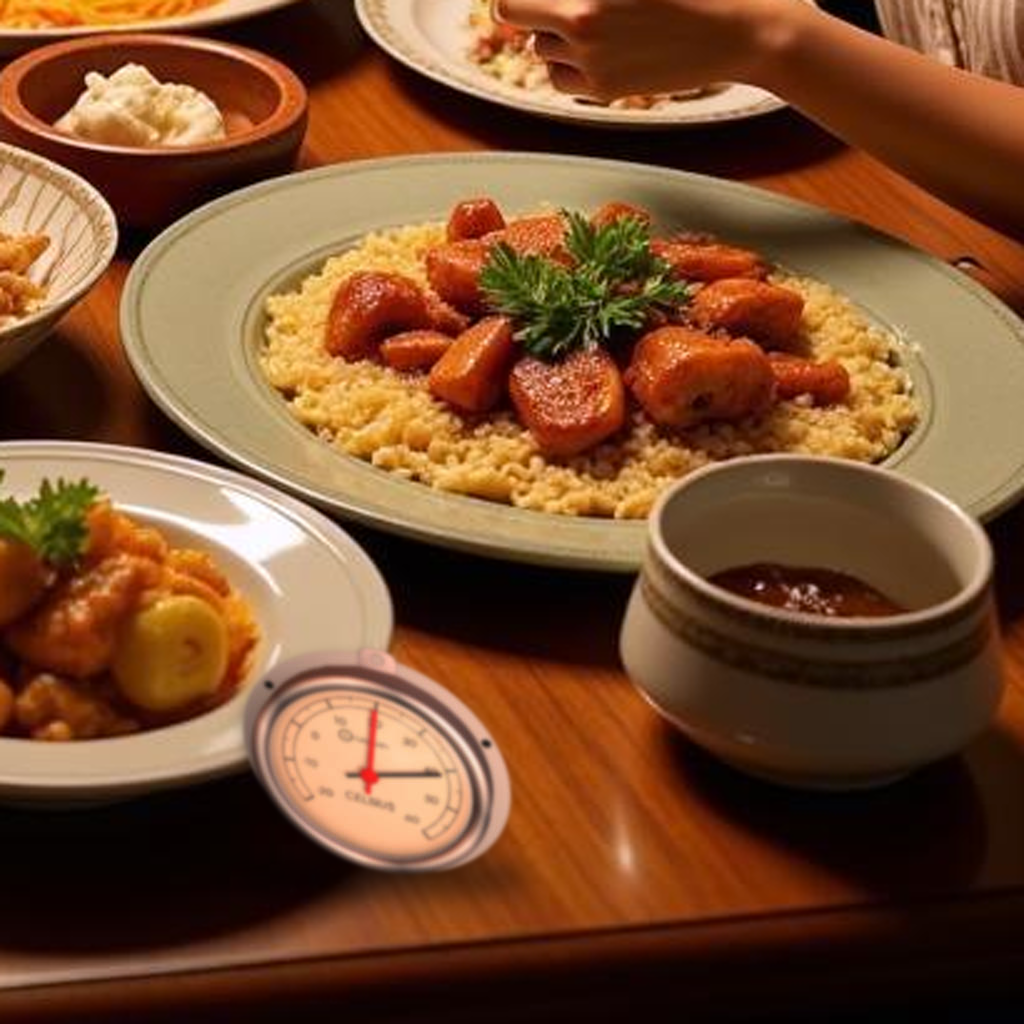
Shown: 20; °C
